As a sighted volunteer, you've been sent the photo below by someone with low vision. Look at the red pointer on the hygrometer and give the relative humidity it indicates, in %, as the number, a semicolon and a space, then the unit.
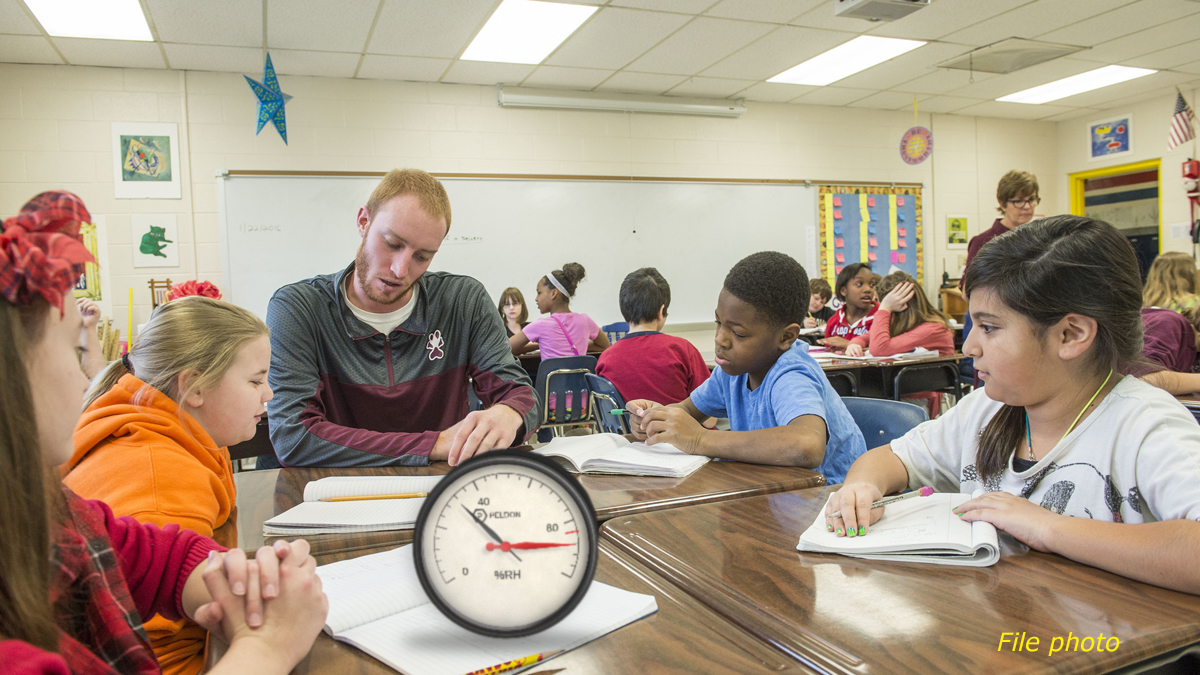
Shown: 88; %
